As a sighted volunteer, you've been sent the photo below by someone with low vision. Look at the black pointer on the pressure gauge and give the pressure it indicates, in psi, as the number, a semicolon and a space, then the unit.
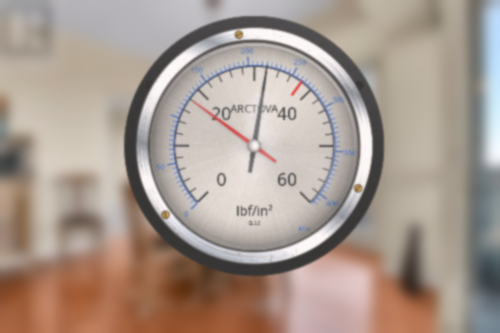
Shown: 32; psi
